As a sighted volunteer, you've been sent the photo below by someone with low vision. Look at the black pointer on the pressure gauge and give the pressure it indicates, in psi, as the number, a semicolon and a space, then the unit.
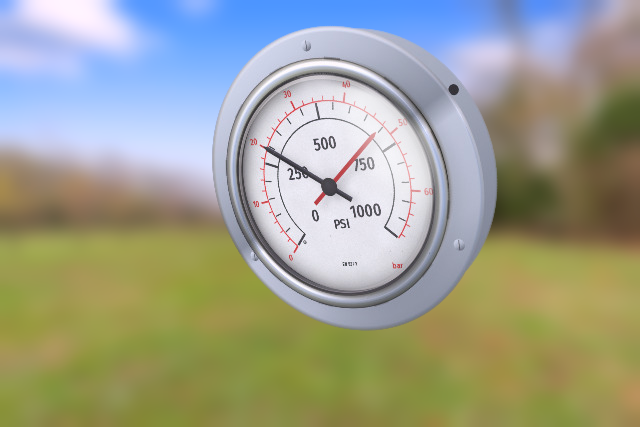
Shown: 300; psi
